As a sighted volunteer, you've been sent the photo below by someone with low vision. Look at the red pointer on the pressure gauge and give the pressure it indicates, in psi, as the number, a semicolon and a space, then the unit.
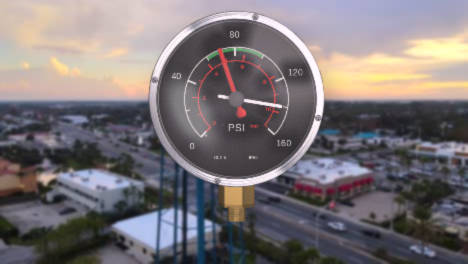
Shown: 70; psi
